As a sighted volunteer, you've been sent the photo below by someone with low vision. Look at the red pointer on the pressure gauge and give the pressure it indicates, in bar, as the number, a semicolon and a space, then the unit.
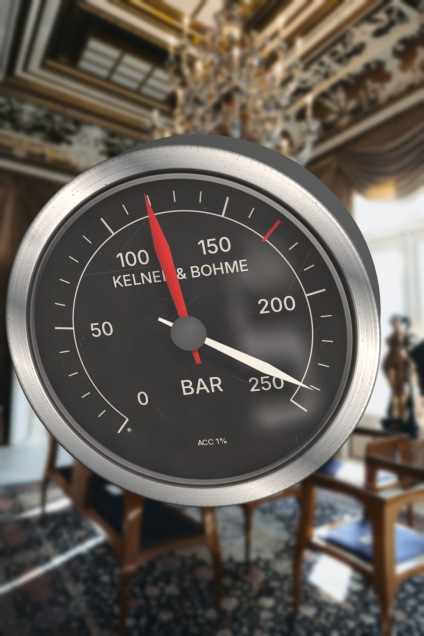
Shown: 120; bar
